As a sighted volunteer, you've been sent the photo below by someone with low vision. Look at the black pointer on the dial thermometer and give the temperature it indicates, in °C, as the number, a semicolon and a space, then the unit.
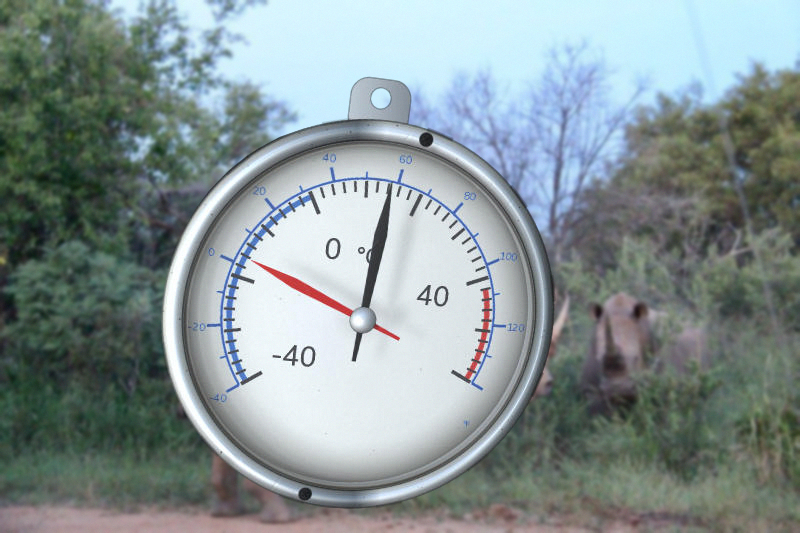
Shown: 14; °C
